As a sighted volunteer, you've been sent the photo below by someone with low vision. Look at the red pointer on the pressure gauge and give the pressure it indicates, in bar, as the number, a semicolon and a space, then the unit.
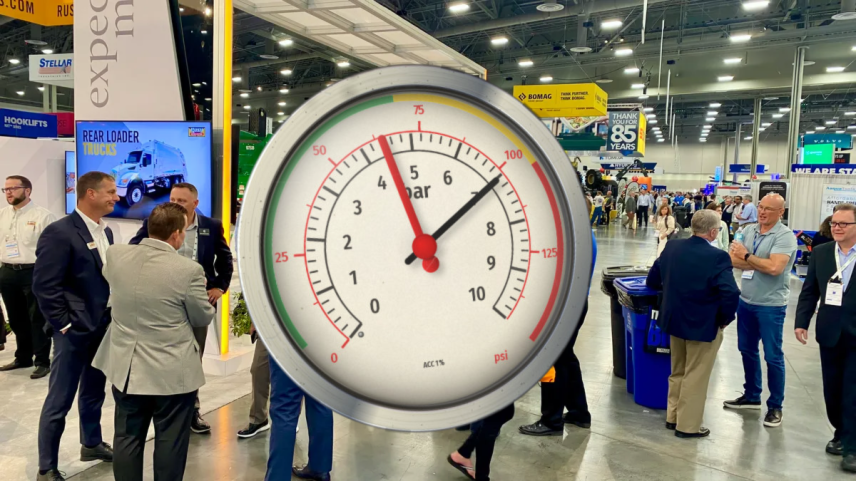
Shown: 4.4; bar
